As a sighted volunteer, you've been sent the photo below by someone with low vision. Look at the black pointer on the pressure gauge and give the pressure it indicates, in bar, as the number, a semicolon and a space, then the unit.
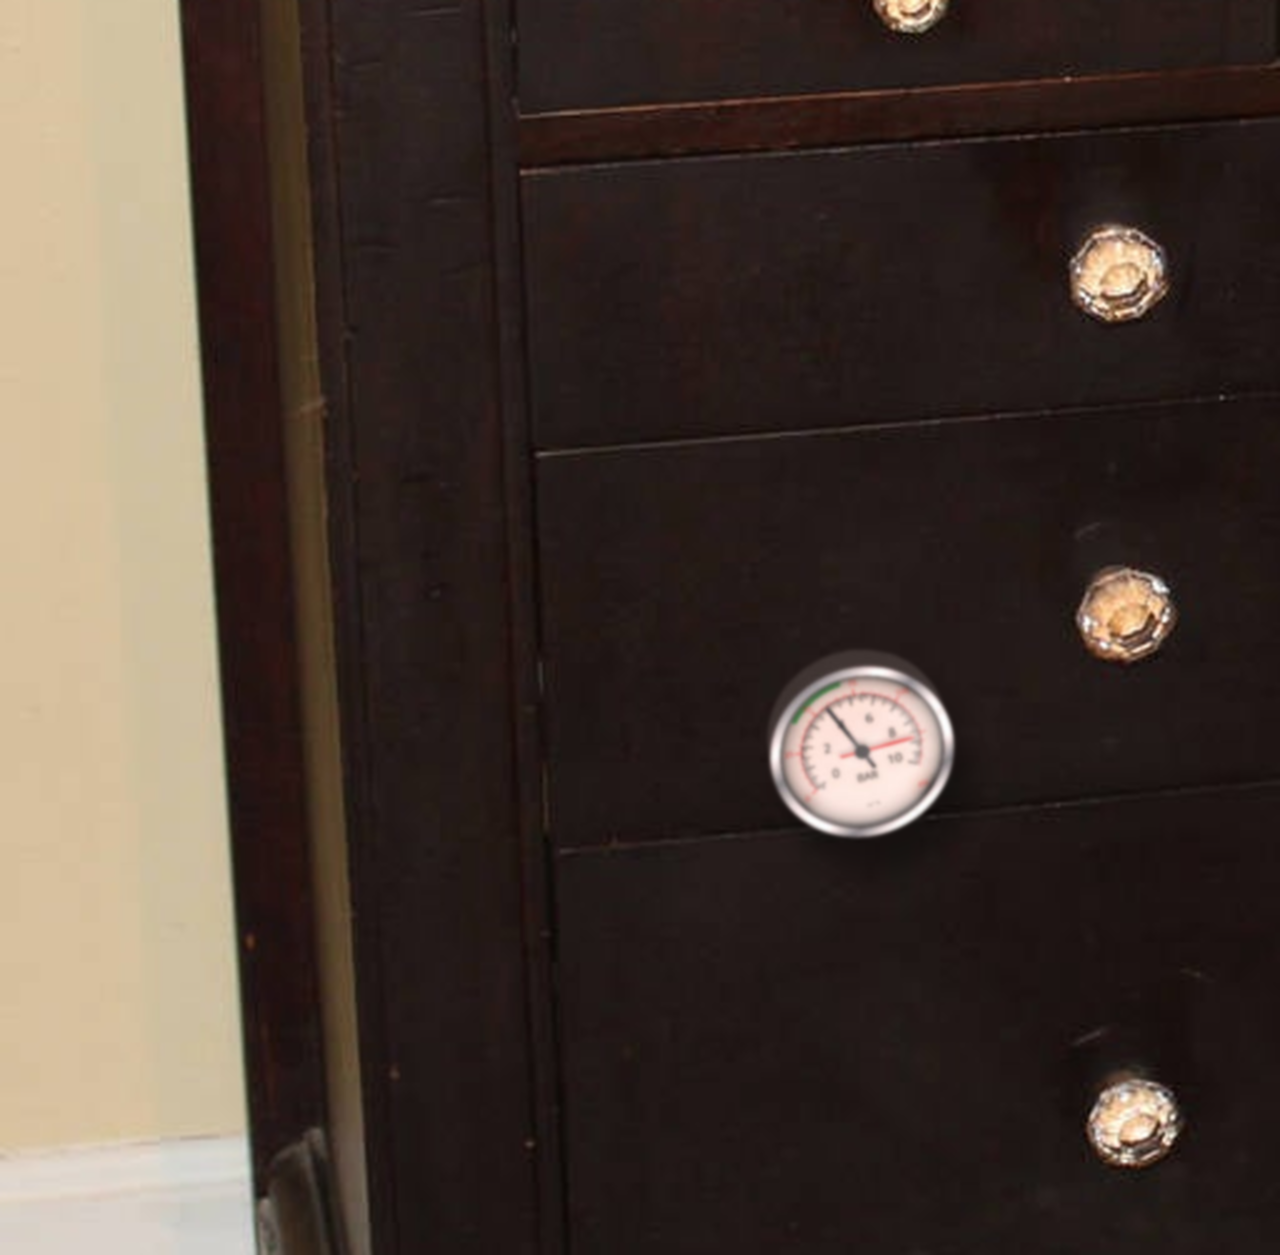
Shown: 4; bar
